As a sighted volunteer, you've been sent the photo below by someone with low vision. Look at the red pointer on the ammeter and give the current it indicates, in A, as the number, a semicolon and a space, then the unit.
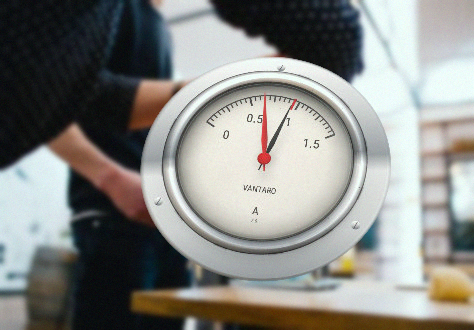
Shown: 0.65; A
